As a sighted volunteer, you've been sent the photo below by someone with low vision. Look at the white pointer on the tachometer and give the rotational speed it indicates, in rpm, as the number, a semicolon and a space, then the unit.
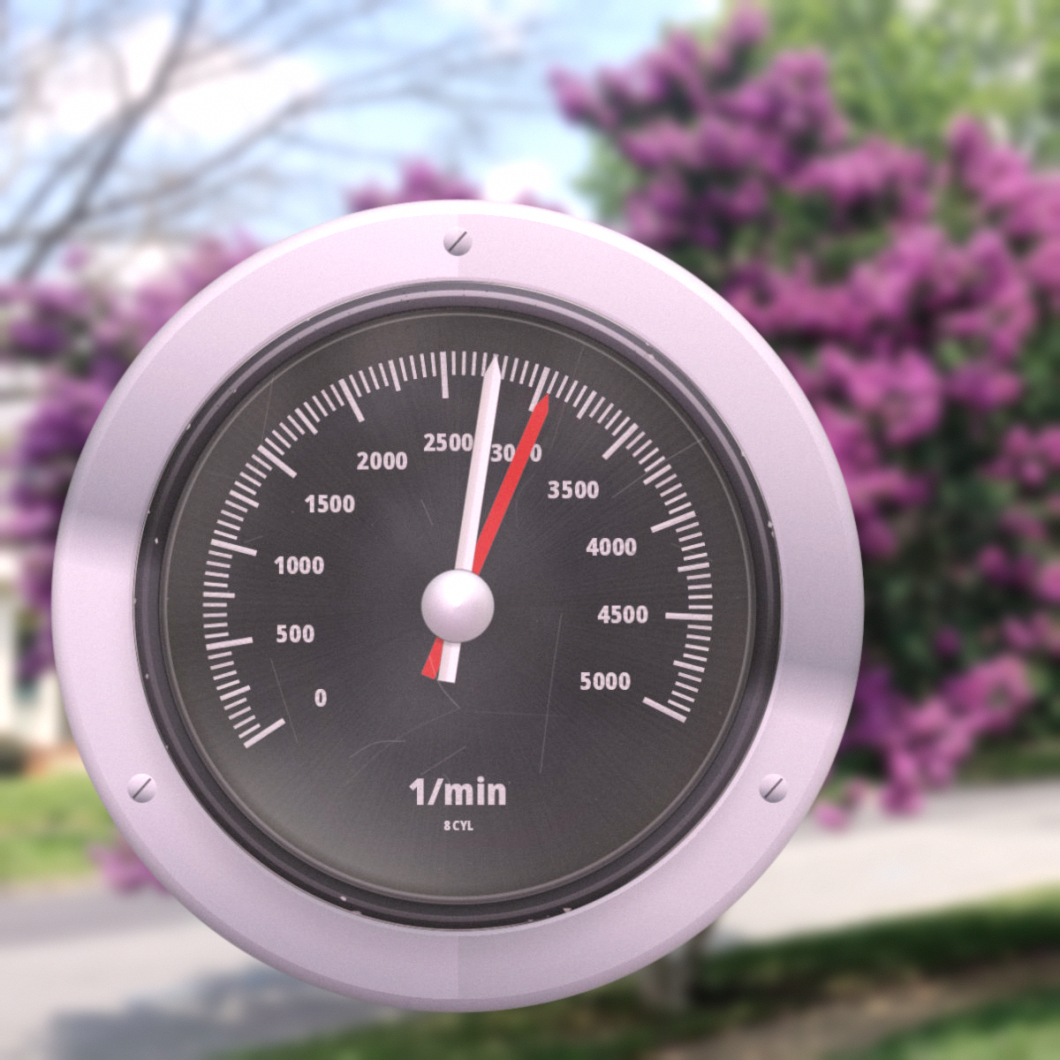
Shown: 2750; rpm
